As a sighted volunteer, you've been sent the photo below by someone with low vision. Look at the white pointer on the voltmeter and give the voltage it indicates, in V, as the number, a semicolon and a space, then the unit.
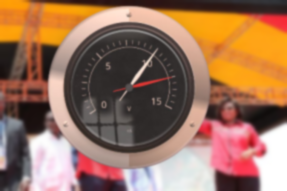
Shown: 10; V
